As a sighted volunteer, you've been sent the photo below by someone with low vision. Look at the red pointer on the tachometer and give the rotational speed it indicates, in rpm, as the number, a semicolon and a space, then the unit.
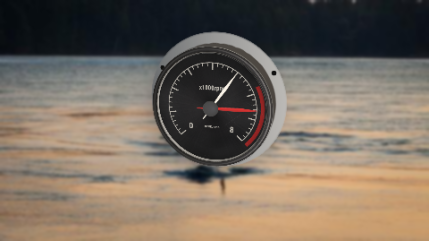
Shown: 6600; rpm
